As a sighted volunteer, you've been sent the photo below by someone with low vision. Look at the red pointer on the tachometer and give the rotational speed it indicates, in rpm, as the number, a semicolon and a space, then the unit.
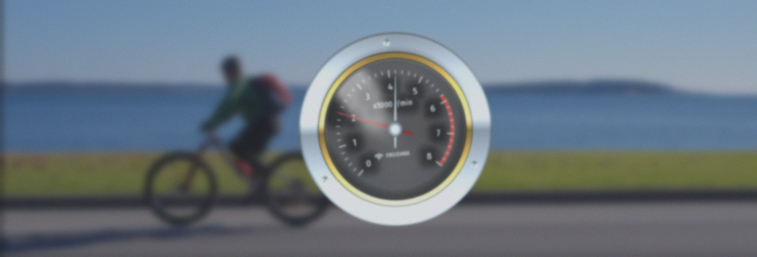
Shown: 2000; rpm
